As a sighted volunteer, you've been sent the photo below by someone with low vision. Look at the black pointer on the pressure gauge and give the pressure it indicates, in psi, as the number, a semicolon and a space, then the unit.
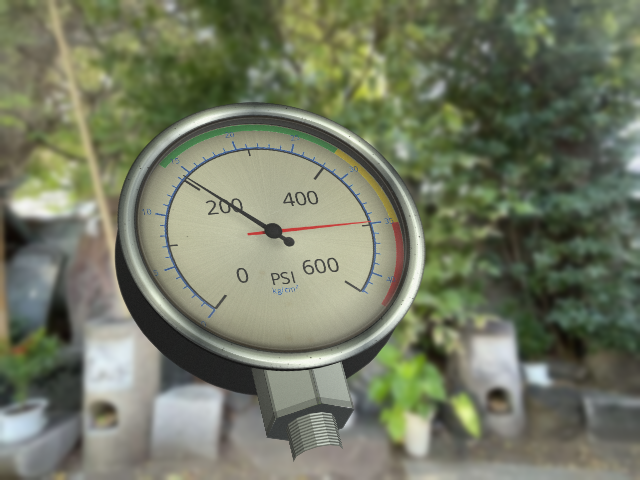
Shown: 200; psi
